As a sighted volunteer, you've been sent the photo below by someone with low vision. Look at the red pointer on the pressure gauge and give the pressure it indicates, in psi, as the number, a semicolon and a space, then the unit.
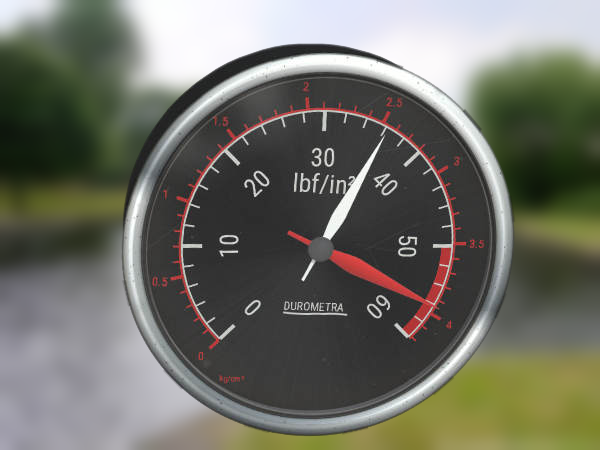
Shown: 56; psi
